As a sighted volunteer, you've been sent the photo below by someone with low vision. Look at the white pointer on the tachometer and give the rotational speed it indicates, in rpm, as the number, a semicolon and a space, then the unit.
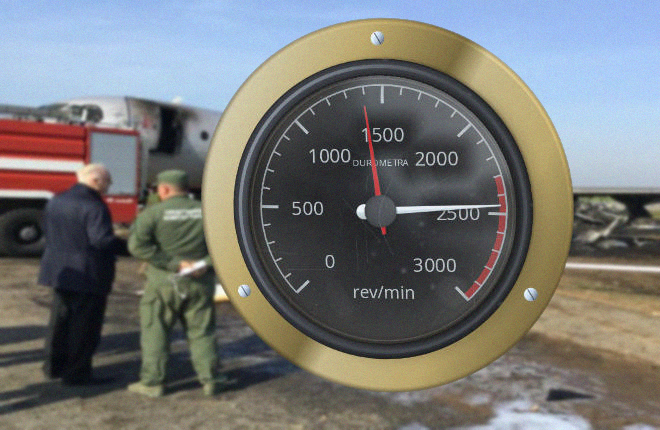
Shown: 2450; rpm
